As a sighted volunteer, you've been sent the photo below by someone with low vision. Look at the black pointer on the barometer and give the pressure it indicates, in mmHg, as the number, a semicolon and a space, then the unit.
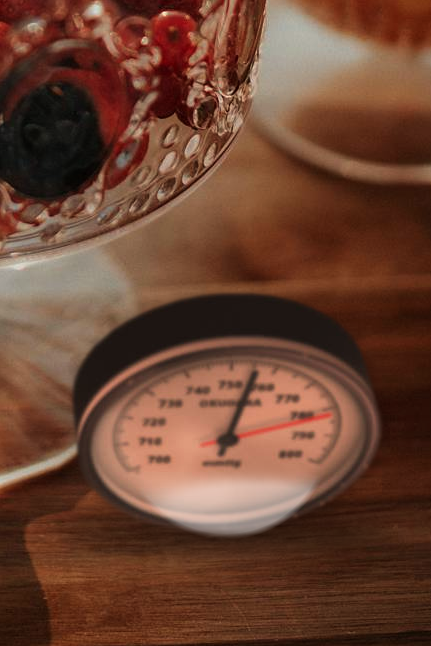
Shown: 755; mmHg
